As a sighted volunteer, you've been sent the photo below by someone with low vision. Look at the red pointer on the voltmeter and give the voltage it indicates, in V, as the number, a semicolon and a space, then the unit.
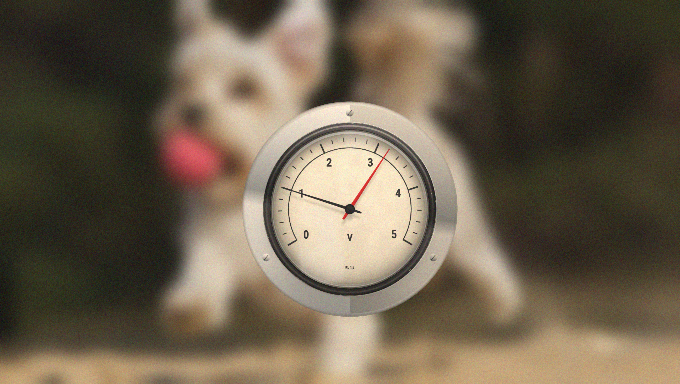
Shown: 3.2; V
